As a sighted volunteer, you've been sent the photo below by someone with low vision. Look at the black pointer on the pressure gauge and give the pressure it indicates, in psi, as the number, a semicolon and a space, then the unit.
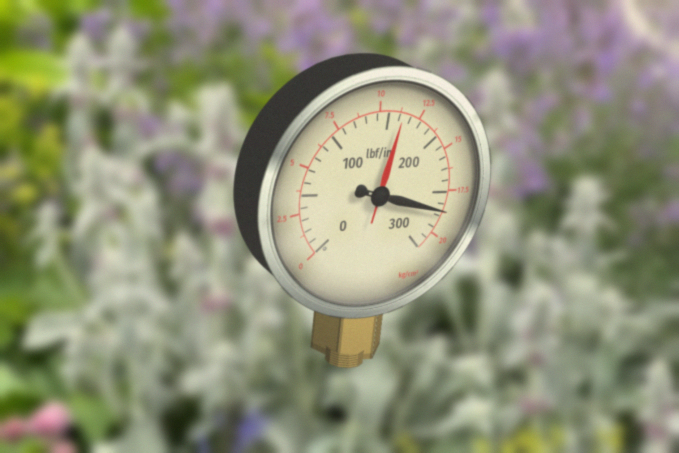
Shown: 265; psi
